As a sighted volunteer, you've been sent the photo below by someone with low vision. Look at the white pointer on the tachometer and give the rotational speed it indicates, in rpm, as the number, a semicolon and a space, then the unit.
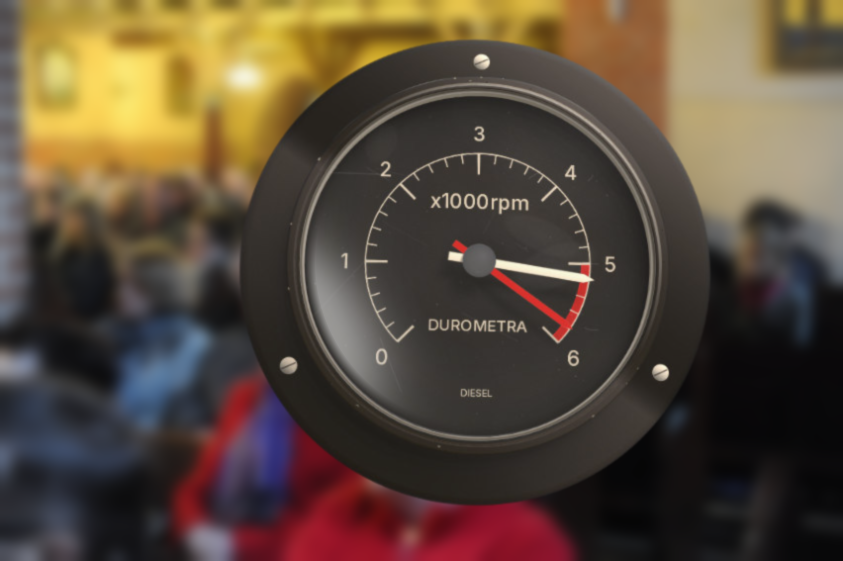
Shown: 5200; rpm
